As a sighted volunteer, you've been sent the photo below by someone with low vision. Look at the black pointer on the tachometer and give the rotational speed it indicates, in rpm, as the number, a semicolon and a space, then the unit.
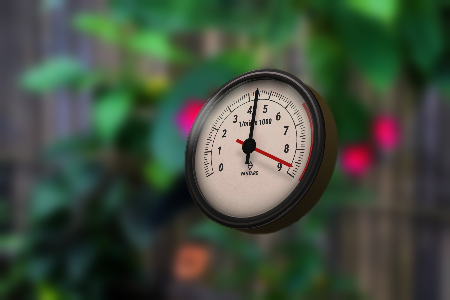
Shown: 4500; rpm
